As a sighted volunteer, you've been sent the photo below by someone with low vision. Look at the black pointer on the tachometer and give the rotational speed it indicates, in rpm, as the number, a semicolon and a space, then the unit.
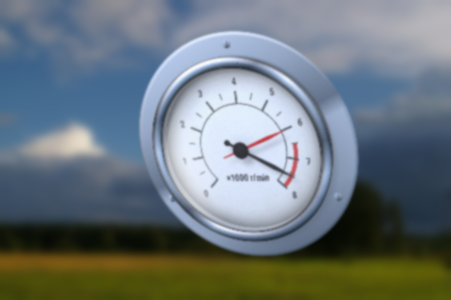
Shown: 7500; rpm
